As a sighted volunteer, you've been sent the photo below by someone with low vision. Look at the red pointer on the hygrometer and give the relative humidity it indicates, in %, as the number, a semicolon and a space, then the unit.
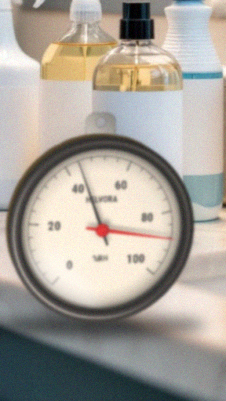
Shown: 88; %
